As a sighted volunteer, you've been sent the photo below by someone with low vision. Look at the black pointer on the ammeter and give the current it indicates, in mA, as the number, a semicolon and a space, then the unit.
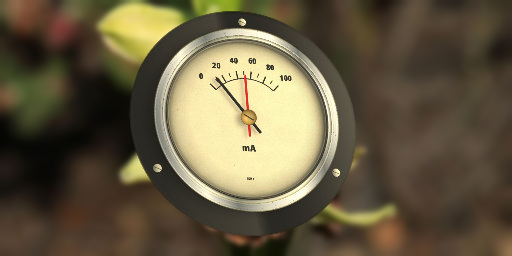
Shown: 10; mA
